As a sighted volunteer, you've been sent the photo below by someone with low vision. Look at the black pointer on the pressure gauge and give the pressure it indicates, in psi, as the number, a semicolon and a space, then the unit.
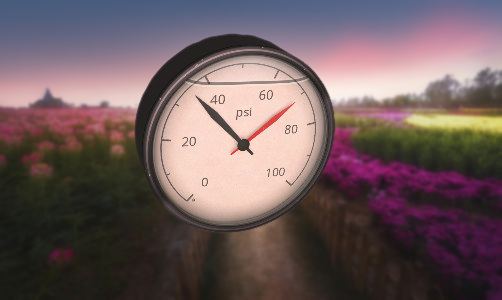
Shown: 35; psi
